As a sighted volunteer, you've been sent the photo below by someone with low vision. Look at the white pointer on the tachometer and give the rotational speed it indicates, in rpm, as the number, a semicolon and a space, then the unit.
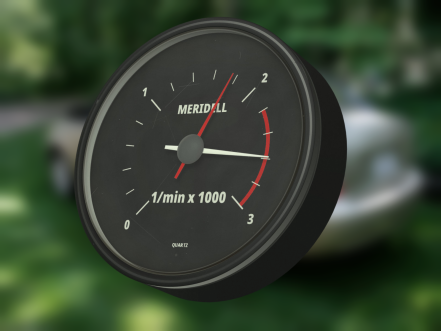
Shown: 2600; rpm
